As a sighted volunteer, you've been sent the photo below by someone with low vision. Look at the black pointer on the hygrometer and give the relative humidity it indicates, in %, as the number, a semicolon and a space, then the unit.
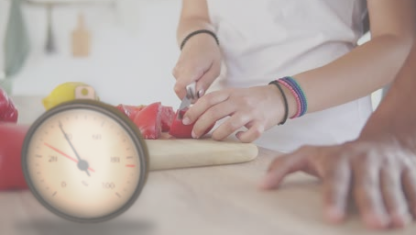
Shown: 40; %
